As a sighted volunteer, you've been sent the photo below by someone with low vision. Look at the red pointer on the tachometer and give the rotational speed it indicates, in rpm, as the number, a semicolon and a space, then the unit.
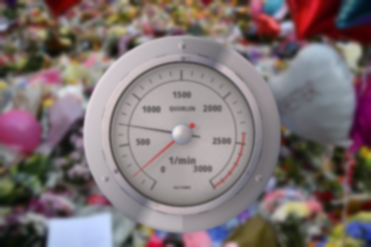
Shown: 200; rpm
